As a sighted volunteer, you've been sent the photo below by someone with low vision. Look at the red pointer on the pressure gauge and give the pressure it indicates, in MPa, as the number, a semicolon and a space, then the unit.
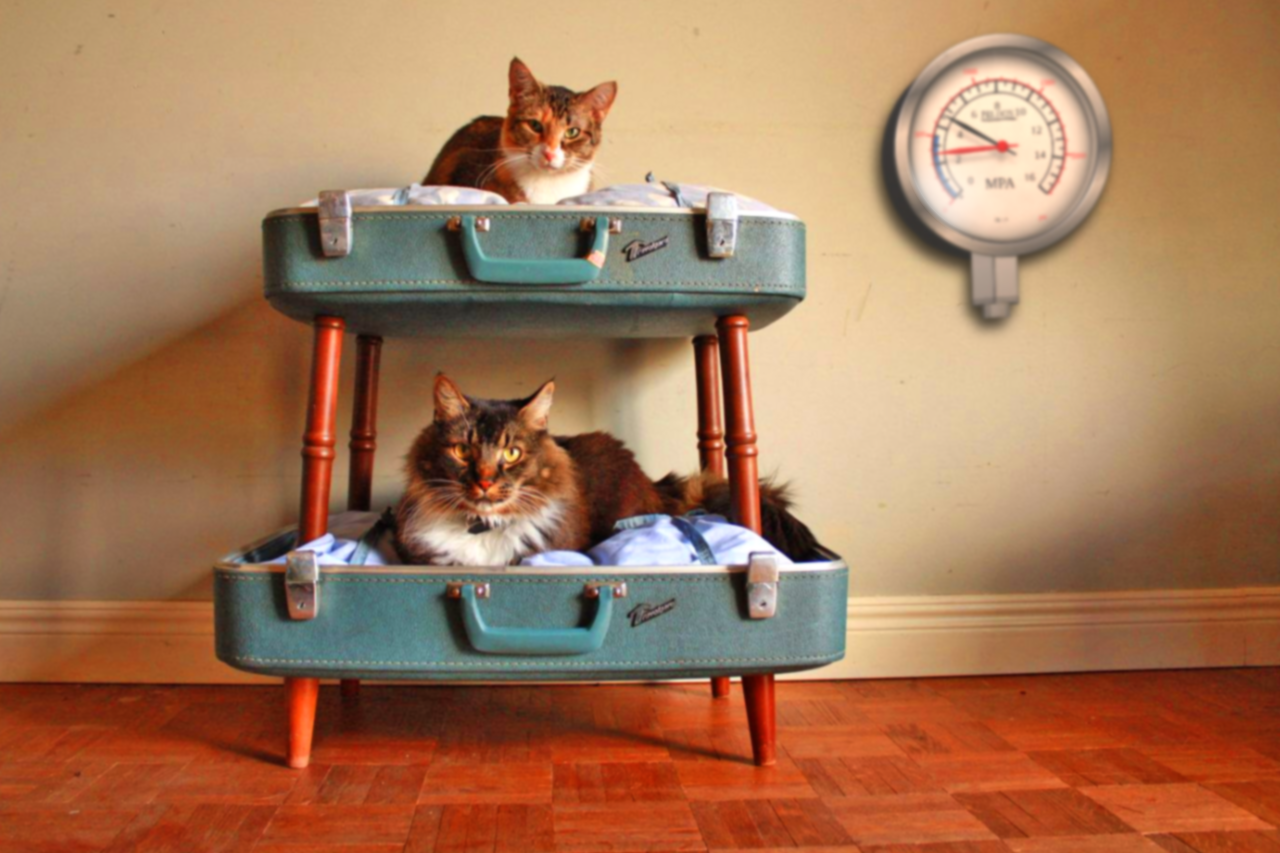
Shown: 2.5; MPa
